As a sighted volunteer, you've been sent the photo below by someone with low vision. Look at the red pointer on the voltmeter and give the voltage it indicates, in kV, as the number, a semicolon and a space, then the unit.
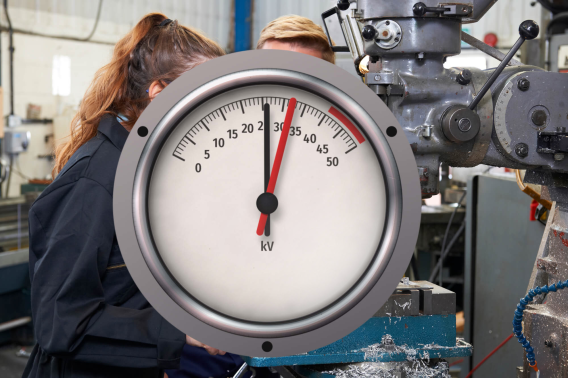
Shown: 32; kV
